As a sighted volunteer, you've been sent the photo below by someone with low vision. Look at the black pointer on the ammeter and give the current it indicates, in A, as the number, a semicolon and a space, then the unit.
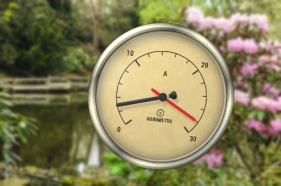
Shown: 3; A
